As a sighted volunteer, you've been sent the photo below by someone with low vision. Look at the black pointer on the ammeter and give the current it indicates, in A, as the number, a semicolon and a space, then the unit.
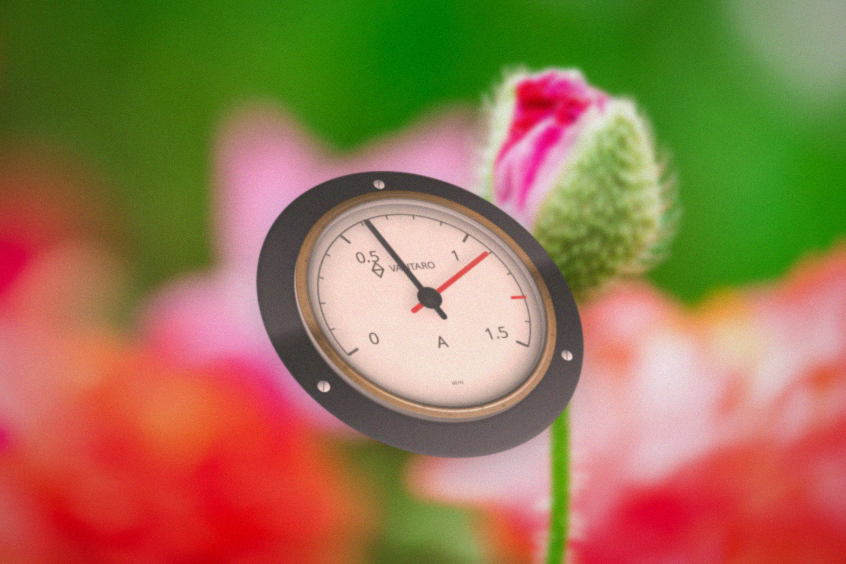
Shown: 0.6; A
